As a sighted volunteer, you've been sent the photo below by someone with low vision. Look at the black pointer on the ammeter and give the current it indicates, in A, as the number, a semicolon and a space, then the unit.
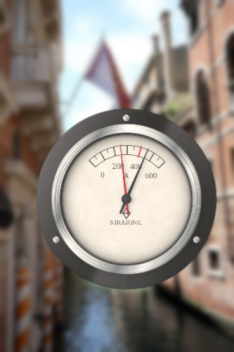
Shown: 450; A
